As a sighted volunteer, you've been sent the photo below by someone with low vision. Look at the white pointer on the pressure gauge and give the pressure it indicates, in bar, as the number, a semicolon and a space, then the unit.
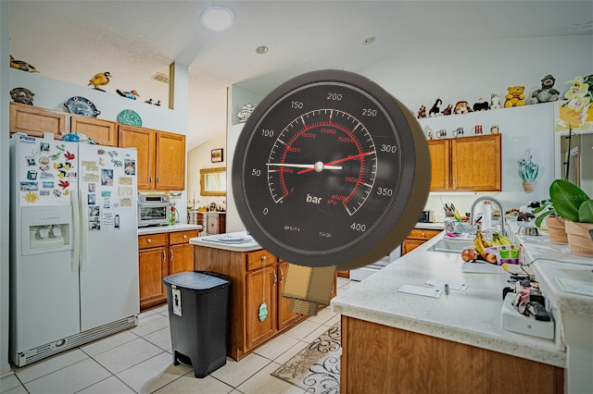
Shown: 60; bar
